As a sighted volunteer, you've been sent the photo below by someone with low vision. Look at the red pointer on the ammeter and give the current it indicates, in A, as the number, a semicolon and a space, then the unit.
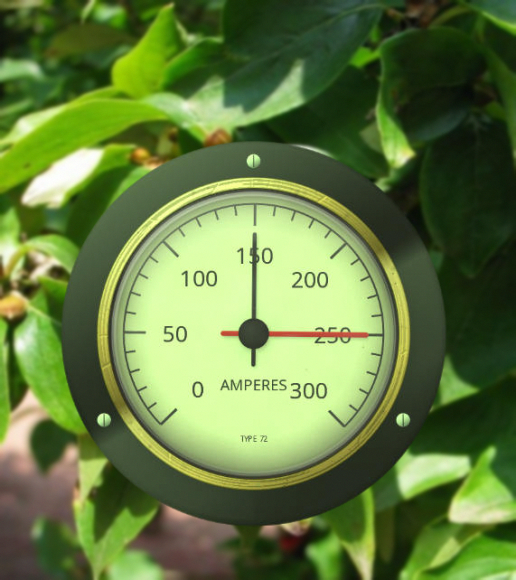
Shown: 250; A
